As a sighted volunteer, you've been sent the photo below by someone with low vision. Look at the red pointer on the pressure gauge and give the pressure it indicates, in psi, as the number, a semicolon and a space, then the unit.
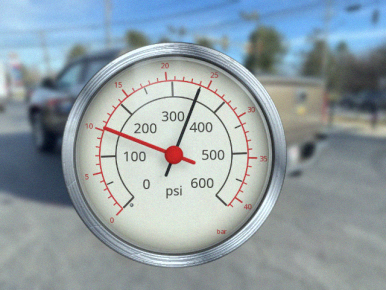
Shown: 150; psi
